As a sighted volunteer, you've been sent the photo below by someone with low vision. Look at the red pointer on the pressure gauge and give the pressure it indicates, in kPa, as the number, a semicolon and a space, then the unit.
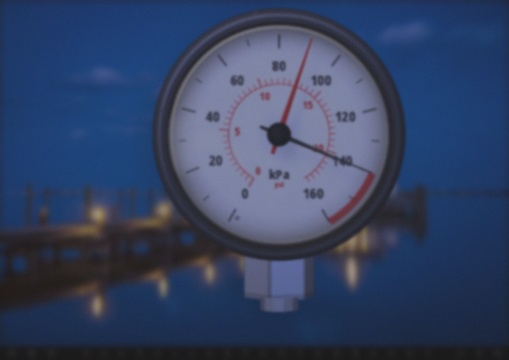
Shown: 90; kPa
